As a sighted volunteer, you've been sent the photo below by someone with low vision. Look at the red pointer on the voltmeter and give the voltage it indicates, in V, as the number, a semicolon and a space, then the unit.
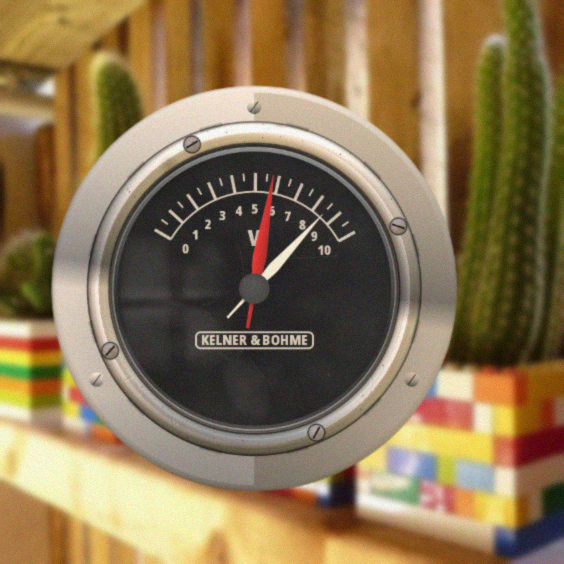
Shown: 5.75; V
